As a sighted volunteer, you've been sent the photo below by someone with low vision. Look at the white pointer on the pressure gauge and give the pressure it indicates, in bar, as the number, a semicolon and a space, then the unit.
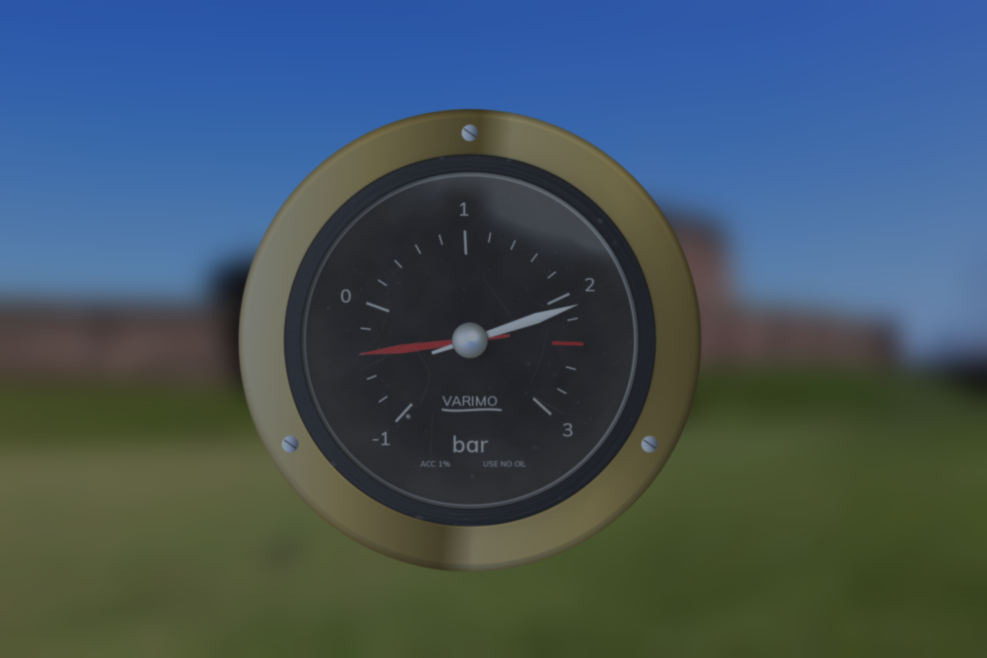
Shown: 2.1; bar
